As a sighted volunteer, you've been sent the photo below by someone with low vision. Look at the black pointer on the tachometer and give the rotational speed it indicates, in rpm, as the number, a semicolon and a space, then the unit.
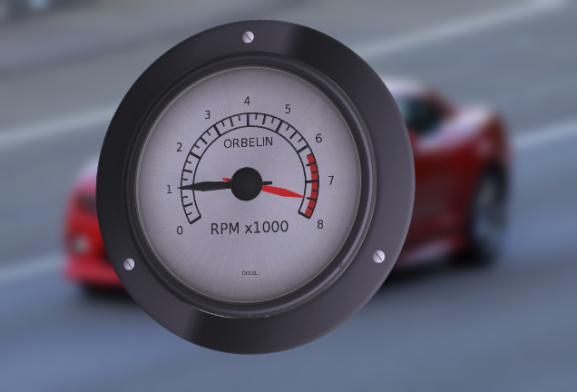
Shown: 1000; rpm
